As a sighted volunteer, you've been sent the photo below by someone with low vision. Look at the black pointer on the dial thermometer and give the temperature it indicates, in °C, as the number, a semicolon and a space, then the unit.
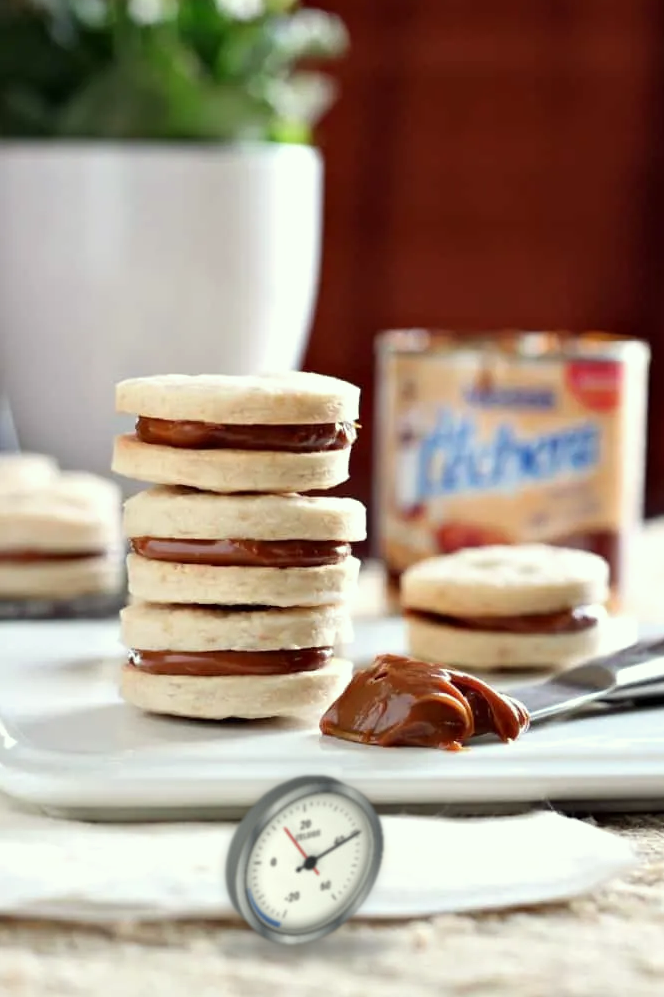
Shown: 40; °C
